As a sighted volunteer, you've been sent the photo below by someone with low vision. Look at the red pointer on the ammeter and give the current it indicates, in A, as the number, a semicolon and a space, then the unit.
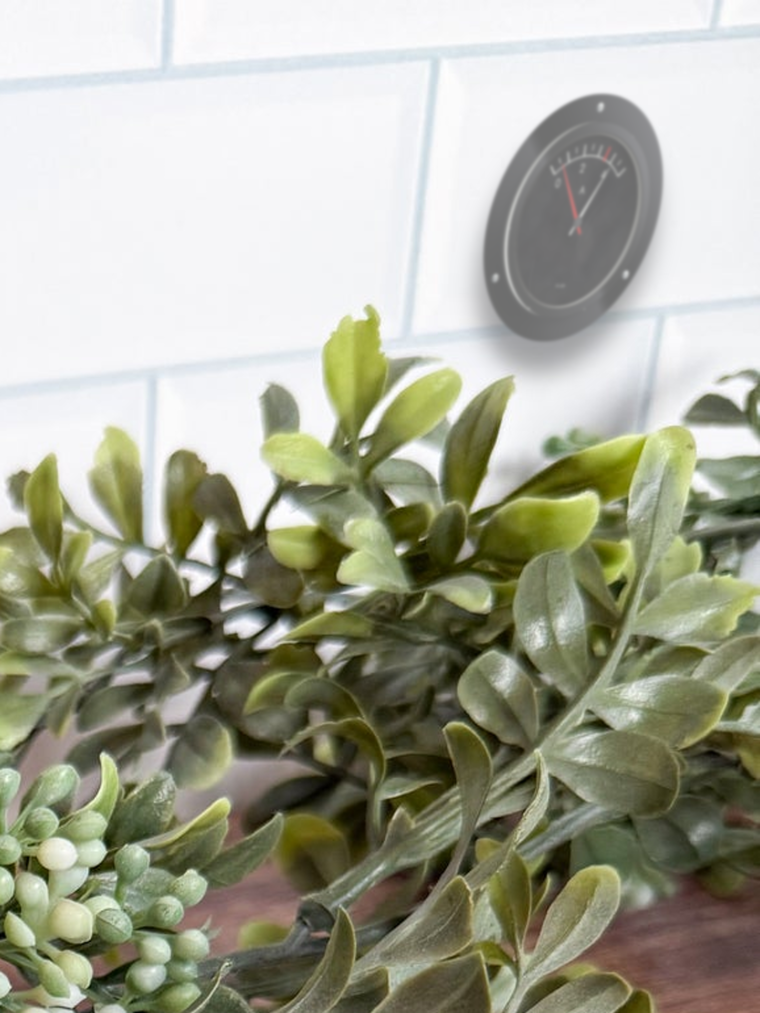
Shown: 0.5; A
